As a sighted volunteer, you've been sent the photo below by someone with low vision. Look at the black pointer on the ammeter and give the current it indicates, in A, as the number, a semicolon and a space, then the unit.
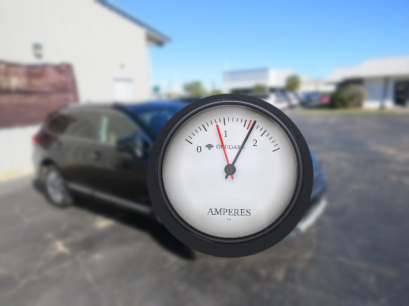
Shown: 1.7; A
